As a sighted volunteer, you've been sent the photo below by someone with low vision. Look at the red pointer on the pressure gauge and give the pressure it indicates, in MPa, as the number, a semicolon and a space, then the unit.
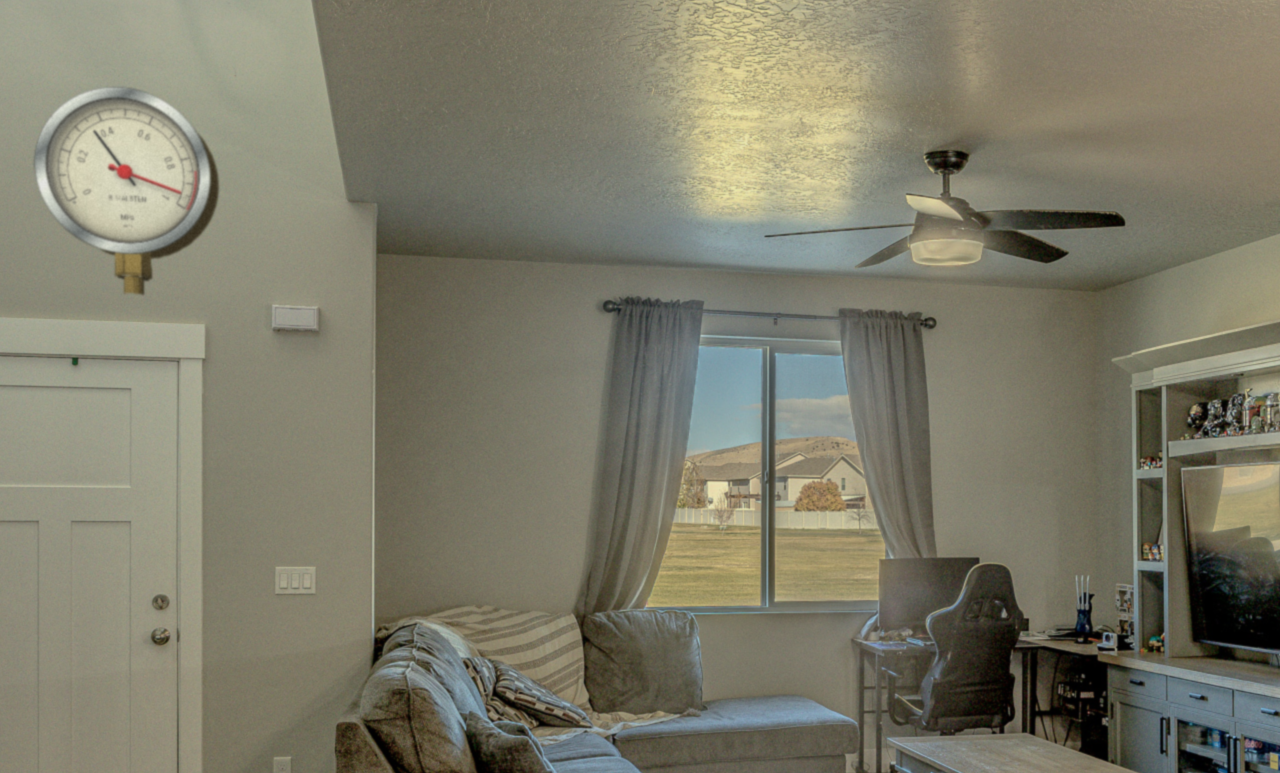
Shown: 0.95; MPa
